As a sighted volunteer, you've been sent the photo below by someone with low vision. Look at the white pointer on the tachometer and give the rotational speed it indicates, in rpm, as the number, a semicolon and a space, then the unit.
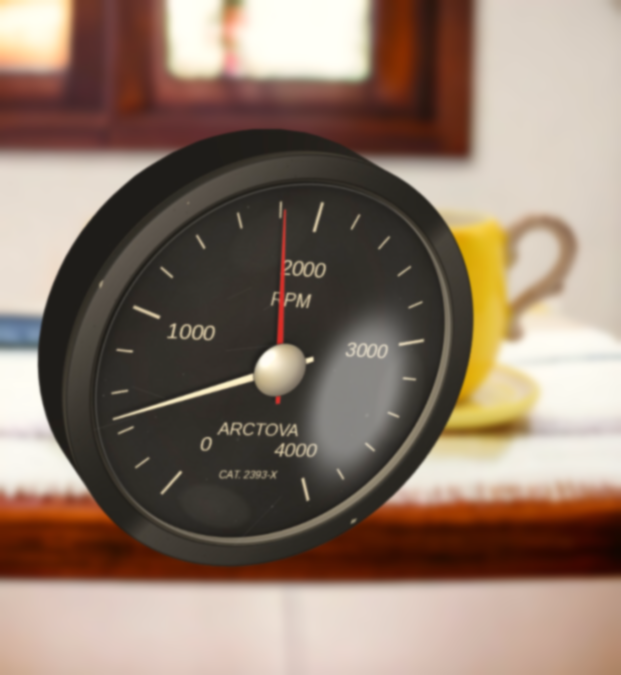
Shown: 500; rpm
